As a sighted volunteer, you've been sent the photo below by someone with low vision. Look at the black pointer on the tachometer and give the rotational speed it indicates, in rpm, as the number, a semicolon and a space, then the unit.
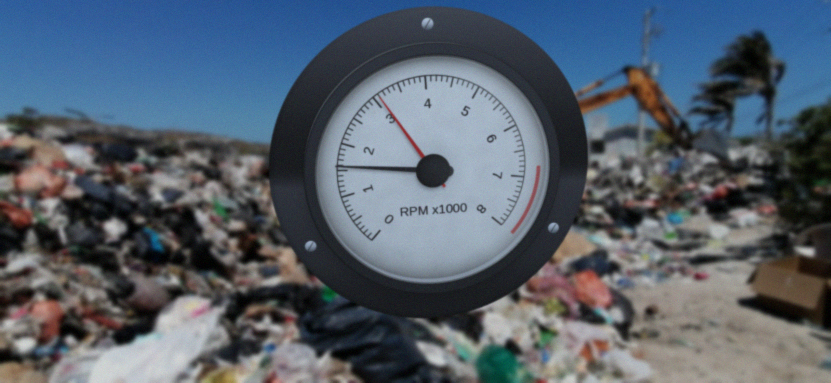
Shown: 1600; rpm
